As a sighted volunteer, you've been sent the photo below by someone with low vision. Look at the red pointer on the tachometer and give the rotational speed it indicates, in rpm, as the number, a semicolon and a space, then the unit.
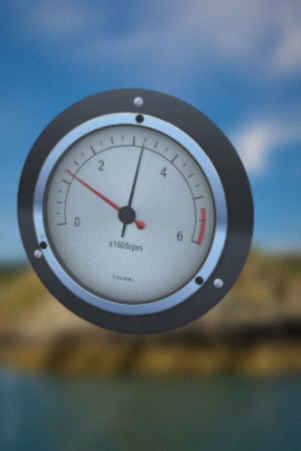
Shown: 1250; rpm
